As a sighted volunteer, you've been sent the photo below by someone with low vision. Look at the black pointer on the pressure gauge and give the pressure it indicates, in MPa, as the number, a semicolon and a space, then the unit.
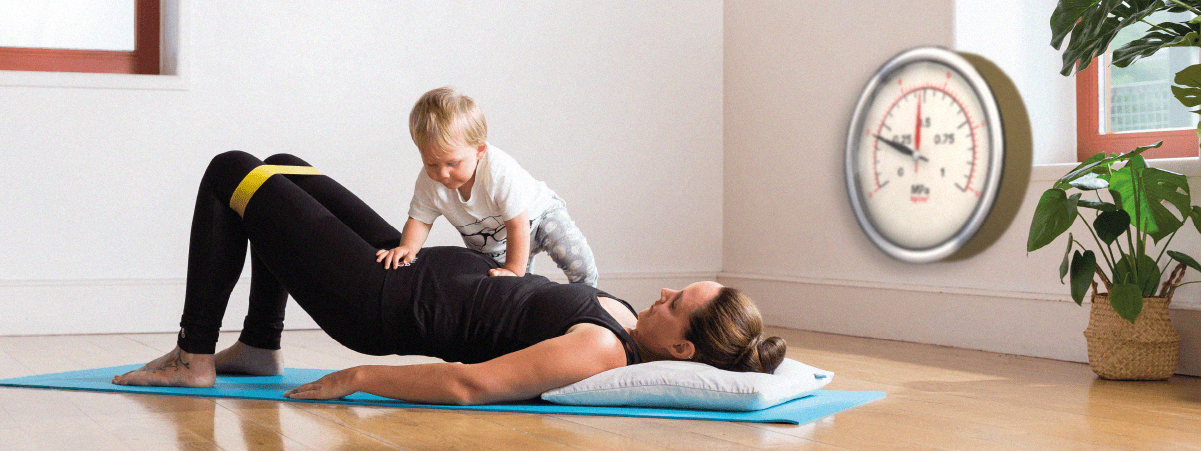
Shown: 0.2; MPa
